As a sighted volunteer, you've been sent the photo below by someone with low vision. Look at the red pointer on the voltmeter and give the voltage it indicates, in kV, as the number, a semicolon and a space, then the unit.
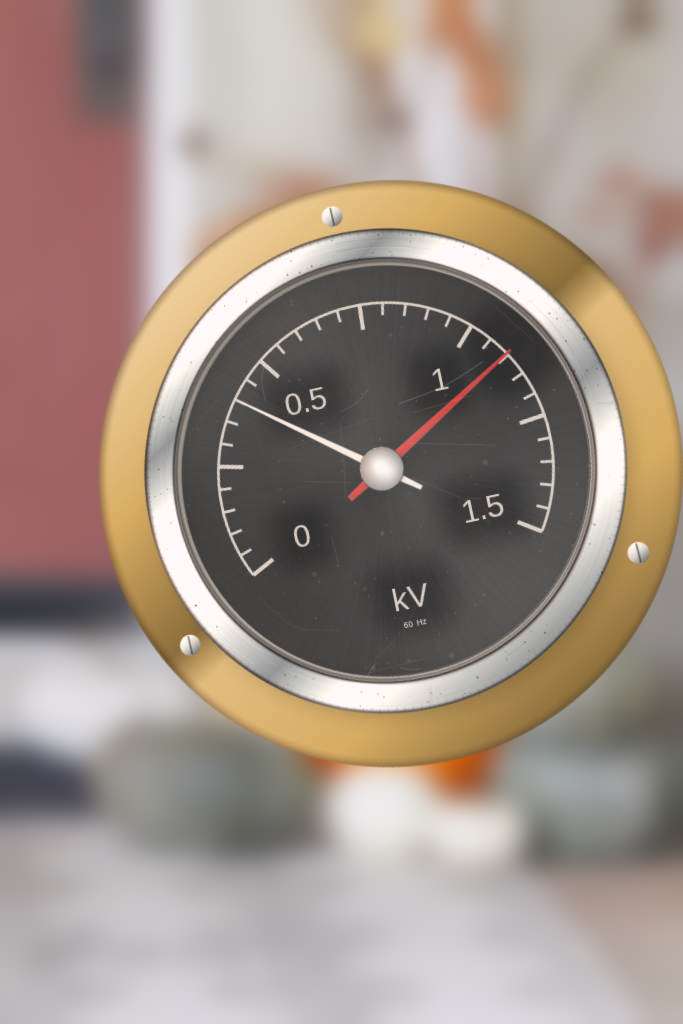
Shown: 1.1; kV
